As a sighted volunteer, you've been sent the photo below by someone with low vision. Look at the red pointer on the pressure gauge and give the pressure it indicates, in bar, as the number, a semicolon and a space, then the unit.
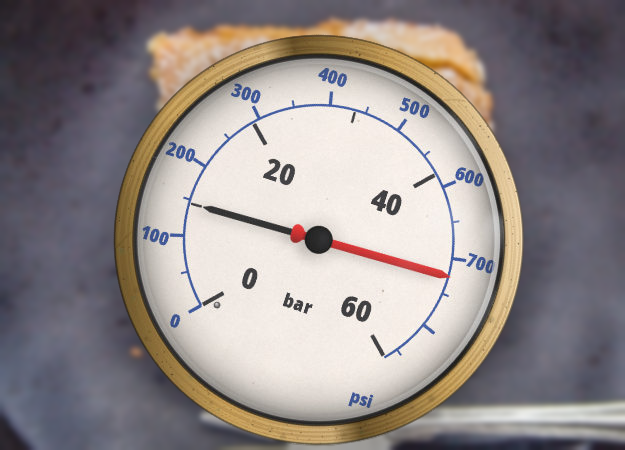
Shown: 50; bar
